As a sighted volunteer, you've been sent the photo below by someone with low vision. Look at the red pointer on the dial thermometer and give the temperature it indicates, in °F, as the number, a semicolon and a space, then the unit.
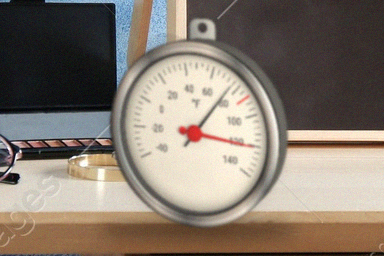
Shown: 120; °F
